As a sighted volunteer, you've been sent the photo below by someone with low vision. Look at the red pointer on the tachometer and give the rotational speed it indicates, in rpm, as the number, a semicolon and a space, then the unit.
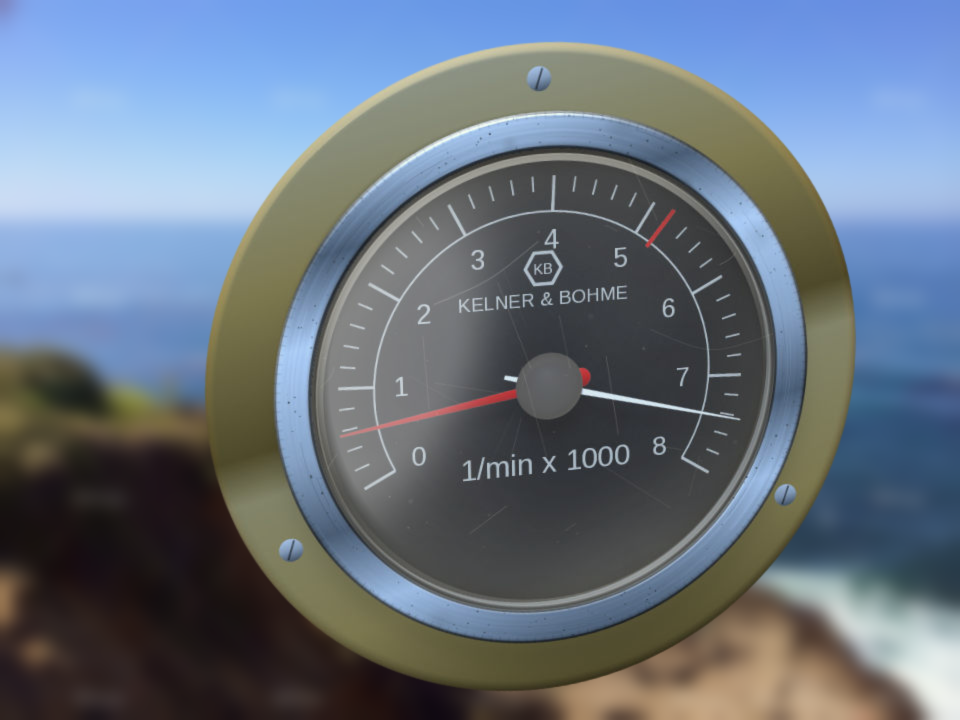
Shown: 600; rpm
